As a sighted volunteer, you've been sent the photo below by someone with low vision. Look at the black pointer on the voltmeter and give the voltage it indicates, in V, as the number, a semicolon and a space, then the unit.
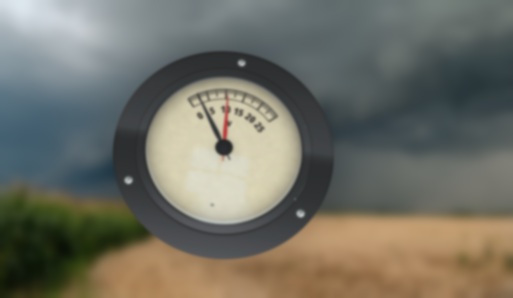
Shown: 2.5; V
